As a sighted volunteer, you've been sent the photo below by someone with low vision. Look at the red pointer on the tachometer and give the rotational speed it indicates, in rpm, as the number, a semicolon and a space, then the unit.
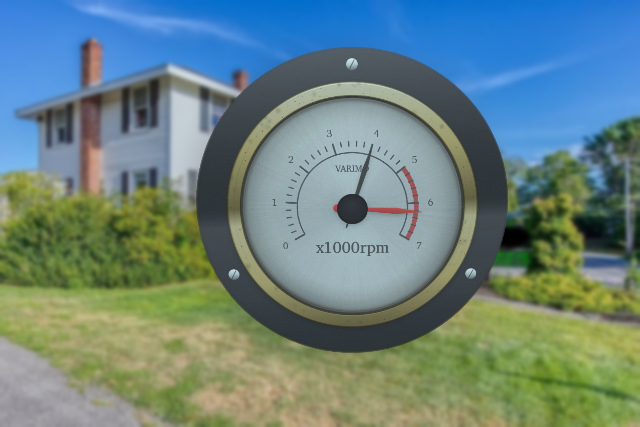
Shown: 6200; rpm
